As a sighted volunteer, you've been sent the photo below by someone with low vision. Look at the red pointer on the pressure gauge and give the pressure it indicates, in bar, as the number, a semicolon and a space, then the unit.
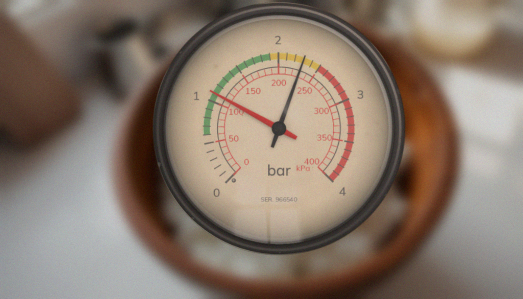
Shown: 1.1; bar
